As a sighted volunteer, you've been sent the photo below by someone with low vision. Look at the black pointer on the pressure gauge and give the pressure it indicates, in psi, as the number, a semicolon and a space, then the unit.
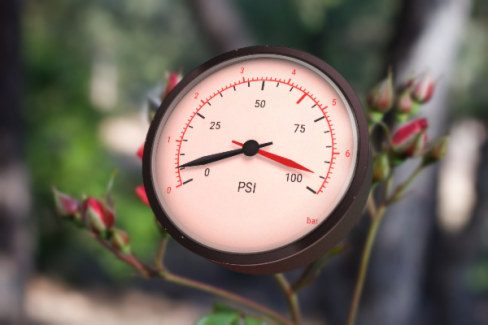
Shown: 5; psi
